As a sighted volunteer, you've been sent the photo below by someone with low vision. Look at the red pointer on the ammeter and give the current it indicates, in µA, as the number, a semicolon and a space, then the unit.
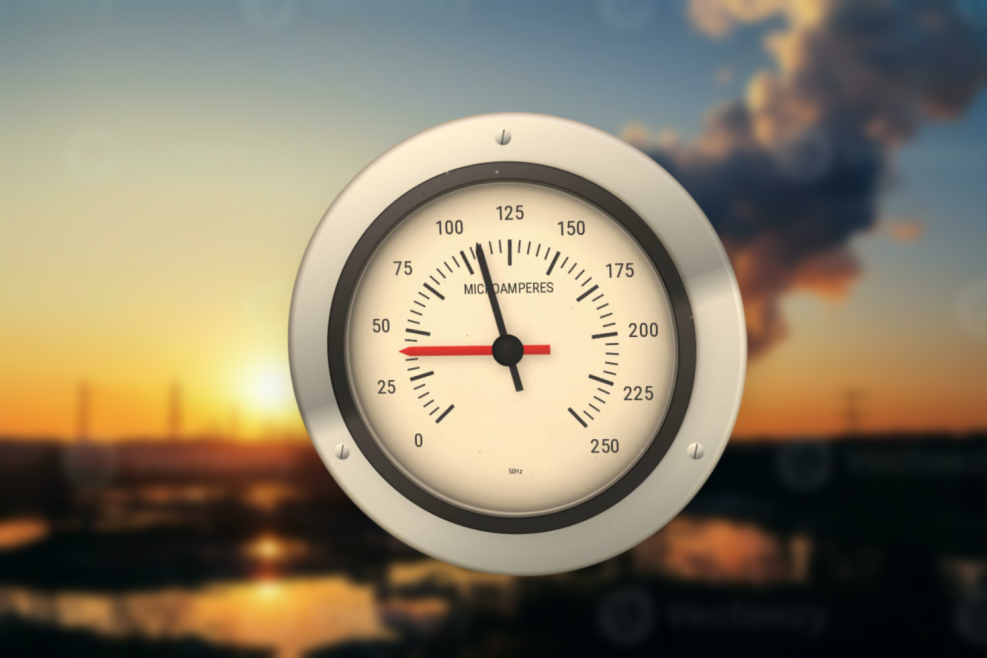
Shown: 40; µA
